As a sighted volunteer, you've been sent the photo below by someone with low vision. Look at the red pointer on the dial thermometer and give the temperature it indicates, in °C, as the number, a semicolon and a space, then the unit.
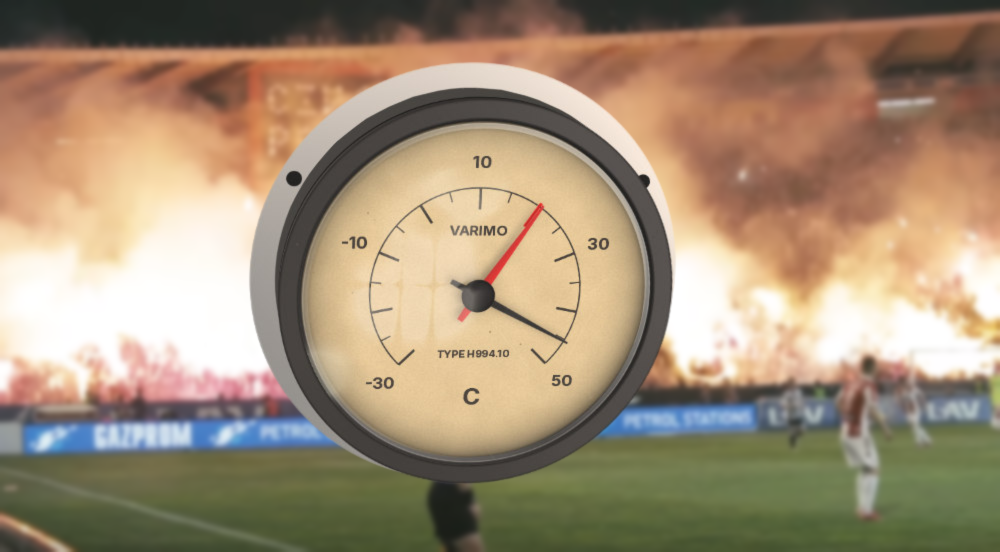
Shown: 20; °C
